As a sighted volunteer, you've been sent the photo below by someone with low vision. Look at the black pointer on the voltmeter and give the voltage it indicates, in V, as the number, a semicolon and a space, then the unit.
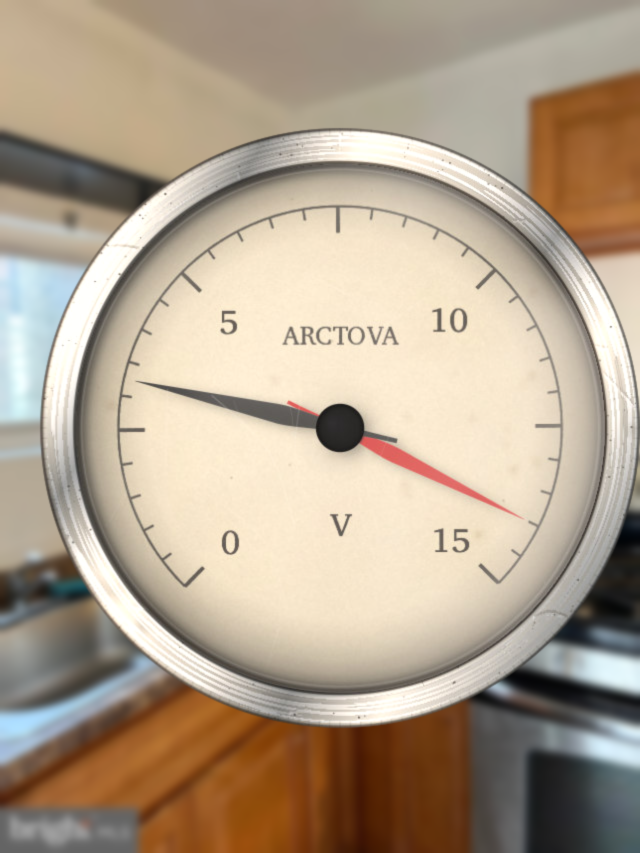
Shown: 3.25; V
